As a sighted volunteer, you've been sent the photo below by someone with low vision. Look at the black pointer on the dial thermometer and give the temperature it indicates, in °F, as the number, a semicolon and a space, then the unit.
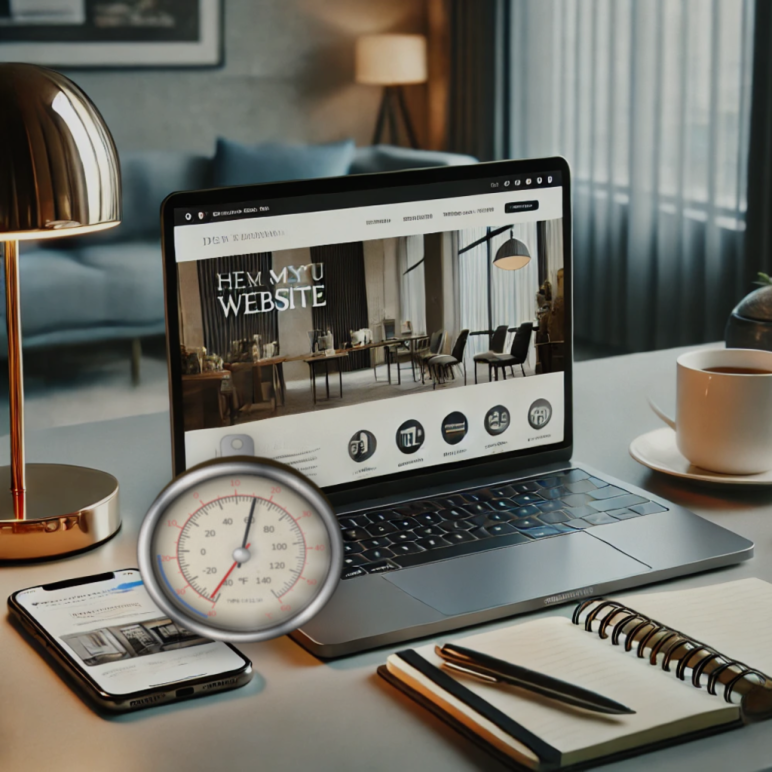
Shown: 60; °F
